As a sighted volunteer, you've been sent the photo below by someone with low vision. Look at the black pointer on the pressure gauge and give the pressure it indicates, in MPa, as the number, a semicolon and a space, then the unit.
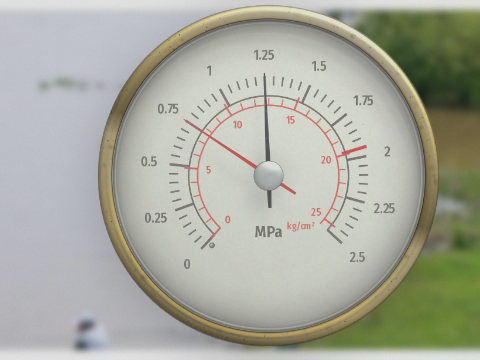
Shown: 1.25; MPa
